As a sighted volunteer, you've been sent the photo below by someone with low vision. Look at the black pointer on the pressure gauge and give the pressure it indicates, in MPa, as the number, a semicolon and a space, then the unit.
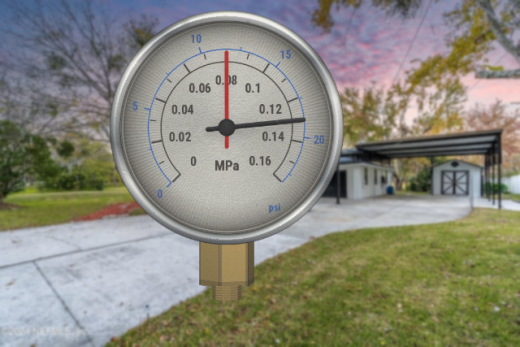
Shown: 0.13; MPa
